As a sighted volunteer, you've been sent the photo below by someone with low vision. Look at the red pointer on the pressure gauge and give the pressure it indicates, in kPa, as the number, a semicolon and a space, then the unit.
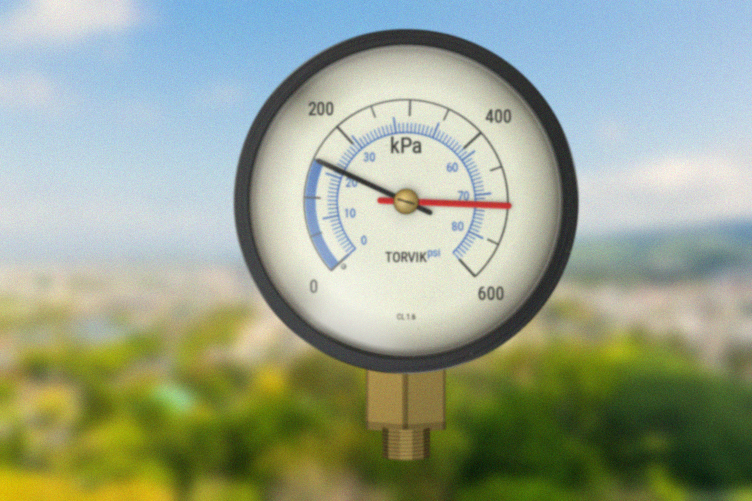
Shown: 500; kPa
